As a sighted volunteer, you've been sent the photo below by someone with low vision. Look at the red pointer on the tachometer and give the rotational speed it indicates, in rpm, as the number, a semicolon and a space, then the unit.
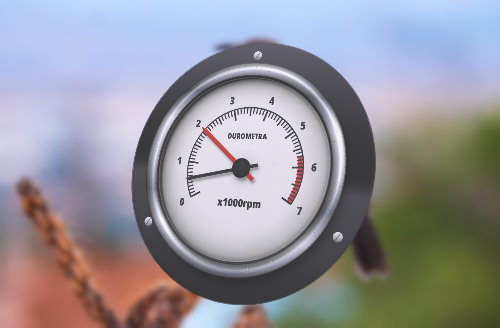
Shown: 2000; rpm
